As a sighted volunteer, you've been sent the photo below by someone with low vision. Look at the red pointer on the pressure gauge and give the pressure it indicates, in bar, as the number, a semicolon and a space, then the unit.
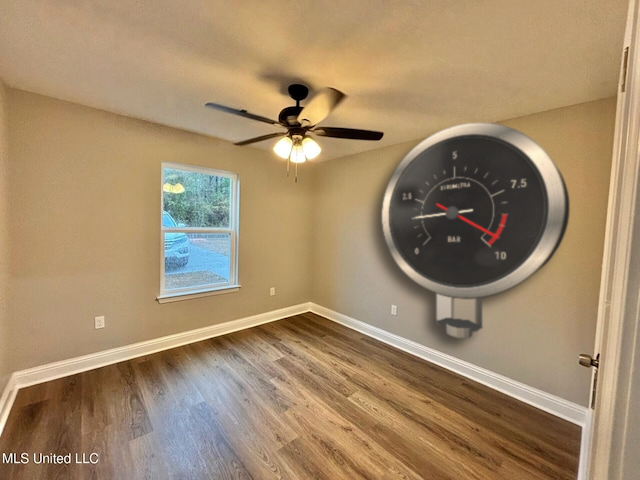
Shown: 9.5; bar
